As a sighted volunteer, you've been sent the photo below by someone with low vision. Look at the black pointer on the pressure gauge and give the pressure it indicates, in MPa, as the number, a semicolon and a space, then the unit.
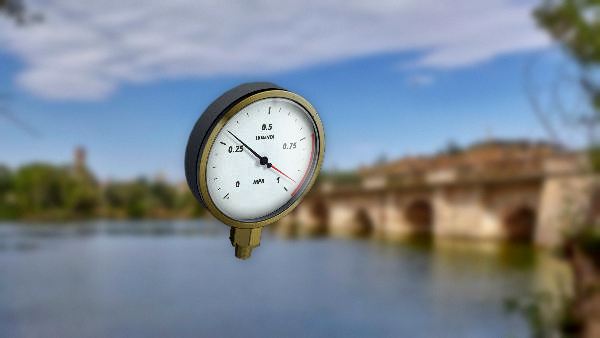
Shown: 0.3; MPa
